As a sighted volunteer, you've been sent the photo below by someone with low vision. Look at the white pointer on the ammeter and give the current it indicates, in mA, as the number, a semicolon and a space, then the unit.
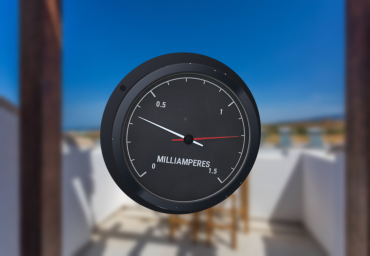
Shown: 0.35; mA
